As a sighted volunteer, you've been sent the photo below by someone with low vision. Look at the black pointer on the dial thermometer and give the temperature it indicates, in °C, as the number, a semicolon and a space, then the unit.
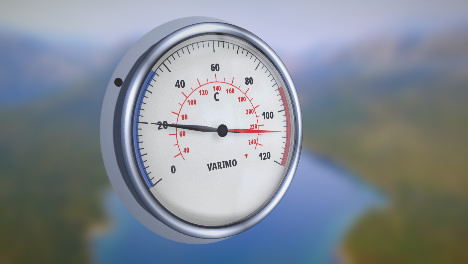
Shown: 20; °C
